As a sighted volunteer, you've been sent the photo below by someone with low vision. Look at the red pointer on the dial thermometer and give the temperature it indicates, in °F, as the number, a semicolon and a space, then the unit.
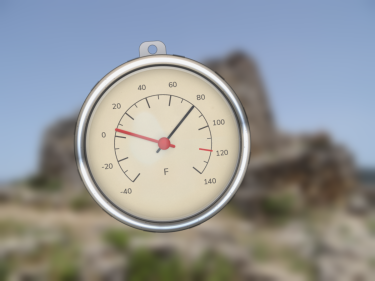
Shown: 5; °F
